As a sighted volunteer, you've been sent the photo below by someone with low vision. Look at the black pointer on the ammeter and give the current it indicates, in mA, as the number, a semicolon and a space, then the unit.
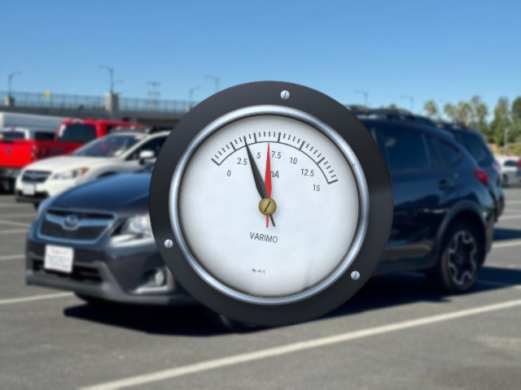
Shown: 4; mA
